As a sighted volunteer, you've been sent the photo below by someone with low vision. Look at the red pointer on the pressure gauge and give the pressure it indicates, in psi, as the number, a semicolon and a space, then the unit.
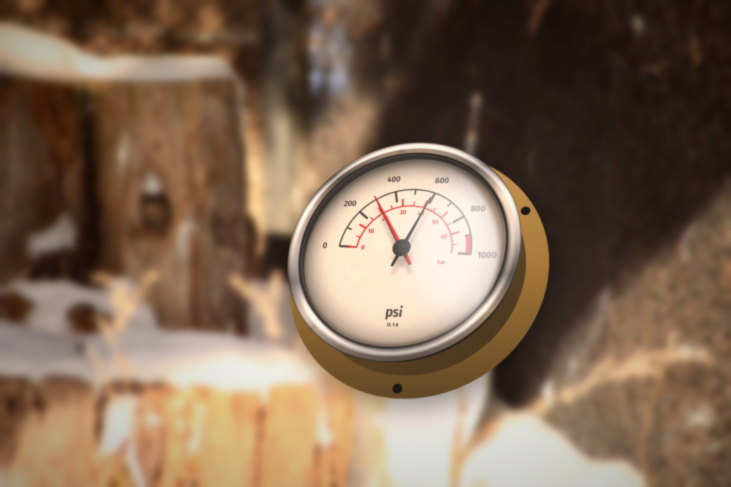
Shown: 300; psi
